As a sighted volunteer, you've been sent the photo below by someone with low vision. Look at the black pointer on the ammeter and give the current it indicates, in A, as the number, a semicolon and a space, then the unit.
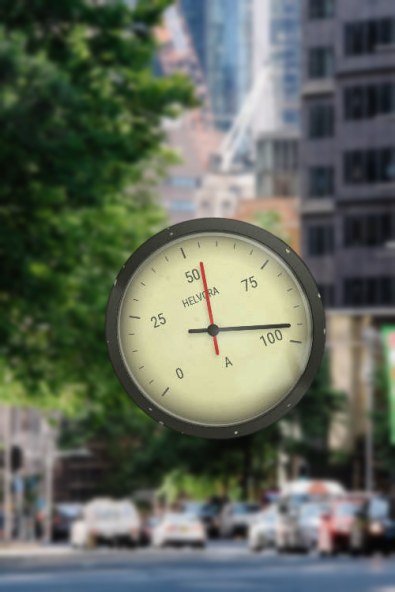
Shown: 95; A
